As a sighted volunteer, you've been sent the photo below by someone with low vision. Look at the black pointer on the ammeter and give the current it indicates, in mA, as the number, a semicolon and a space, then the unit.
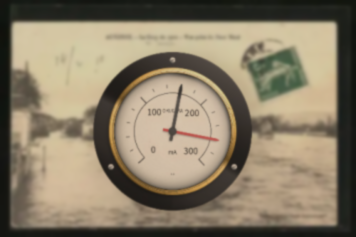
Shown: 160; mA
